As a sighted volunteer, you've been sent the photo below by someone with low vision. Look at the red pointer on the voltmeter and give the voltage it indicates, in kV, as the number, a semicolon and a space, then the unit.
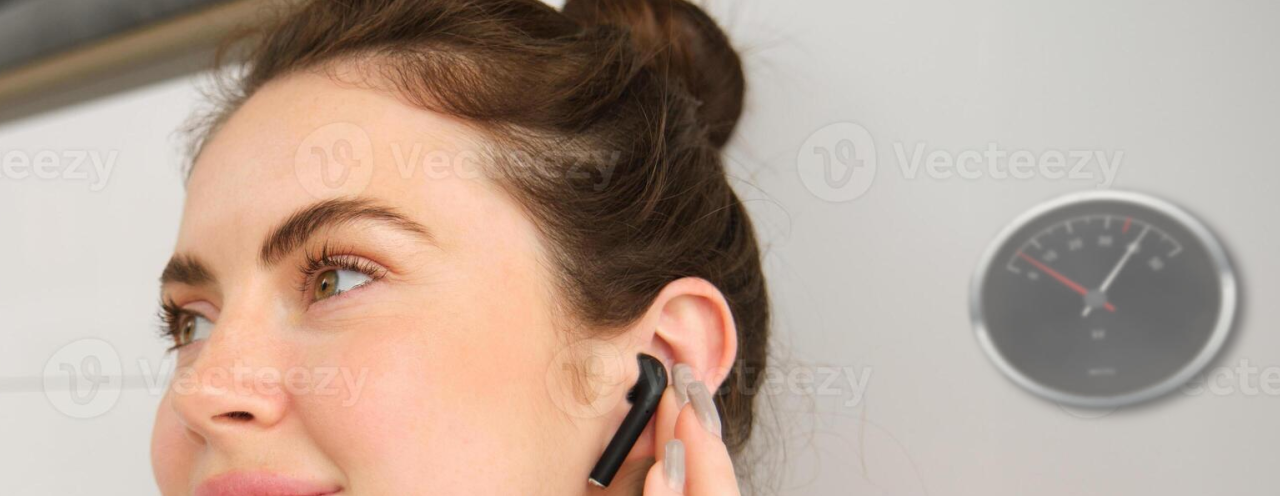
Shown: 5; kV
